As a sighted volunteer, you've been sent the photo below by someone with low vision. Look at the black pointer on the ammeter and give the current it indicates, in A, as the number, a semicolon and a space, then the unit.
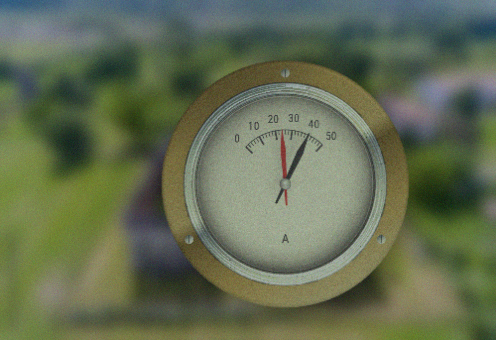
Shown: 40; A
